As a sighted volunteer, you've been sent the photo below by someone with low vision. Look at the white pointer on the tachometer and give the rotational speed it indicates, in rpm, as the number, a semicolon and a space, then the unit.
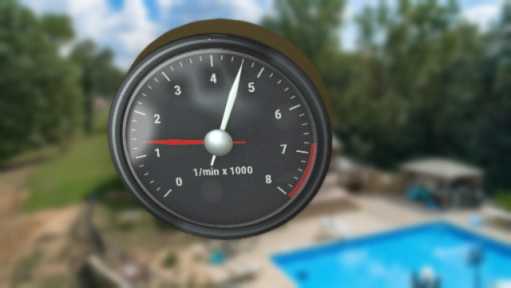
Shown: 4600; rpm
